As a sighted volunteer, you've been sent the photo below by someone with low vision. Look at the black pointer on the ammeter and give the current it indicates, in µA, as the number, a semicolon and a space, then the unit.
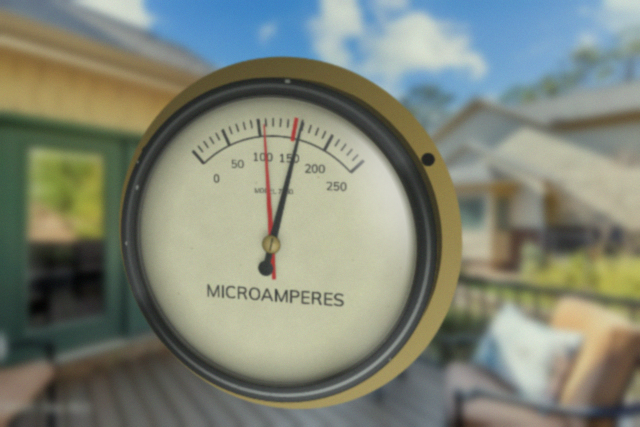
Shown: 160; µA
